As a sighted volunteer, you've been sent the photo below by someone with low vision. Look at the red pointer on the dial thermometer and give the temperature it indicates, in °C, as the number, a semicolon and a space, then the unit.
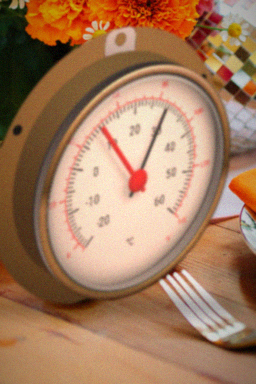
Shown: 10; °C
